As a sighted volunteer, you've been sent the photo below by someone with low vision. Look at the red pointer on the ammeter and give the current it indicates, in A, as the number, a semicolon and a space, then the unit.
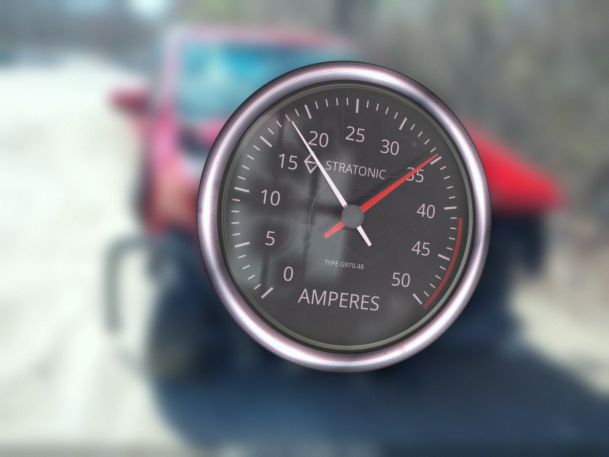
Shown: 34.5; A
